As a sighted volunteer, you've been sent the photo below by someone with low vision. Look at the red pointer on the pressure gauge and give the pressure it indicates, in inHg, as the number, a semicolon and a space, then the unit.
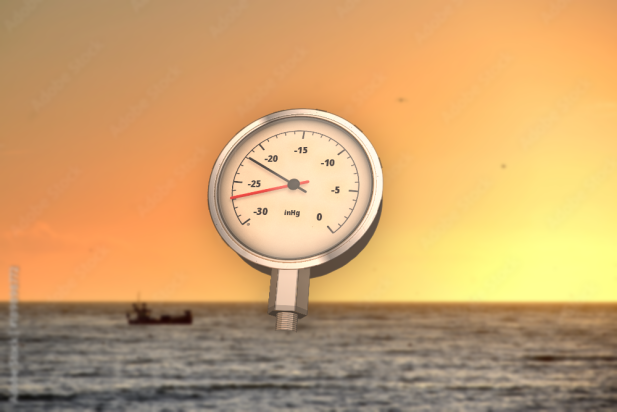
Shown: -27; inHg
